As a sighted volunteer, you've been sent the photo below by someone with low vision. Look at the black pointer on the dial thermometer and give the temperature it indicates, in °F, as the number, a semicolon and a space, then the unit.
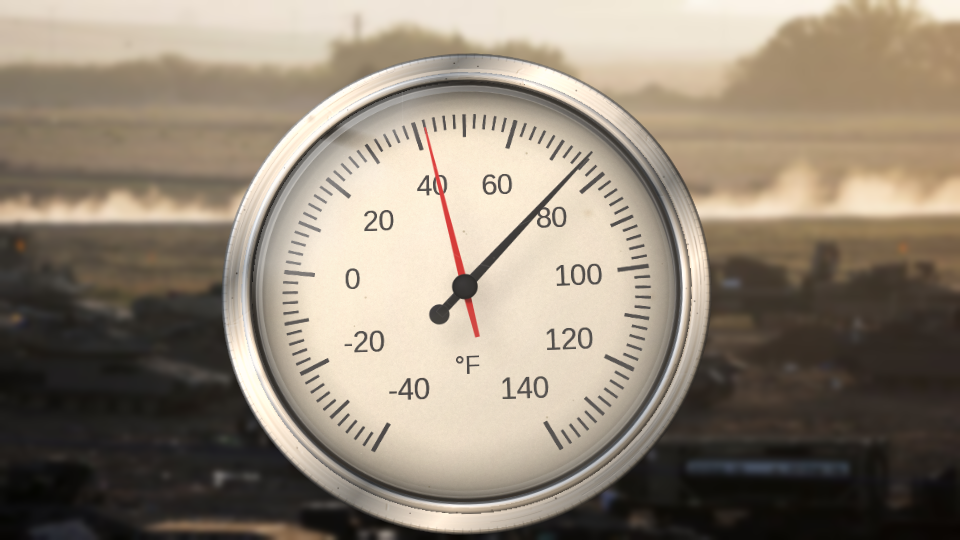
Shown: 76; °F
